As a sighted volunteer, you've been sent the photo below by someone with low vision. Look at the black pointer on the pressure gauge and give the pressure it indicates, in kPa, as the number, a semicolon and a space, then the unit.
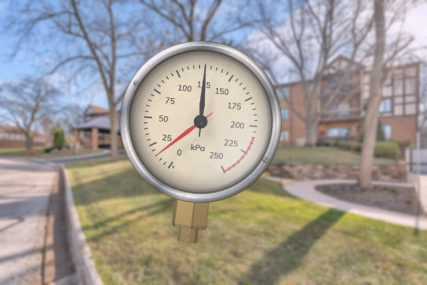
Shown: 125; kPa
